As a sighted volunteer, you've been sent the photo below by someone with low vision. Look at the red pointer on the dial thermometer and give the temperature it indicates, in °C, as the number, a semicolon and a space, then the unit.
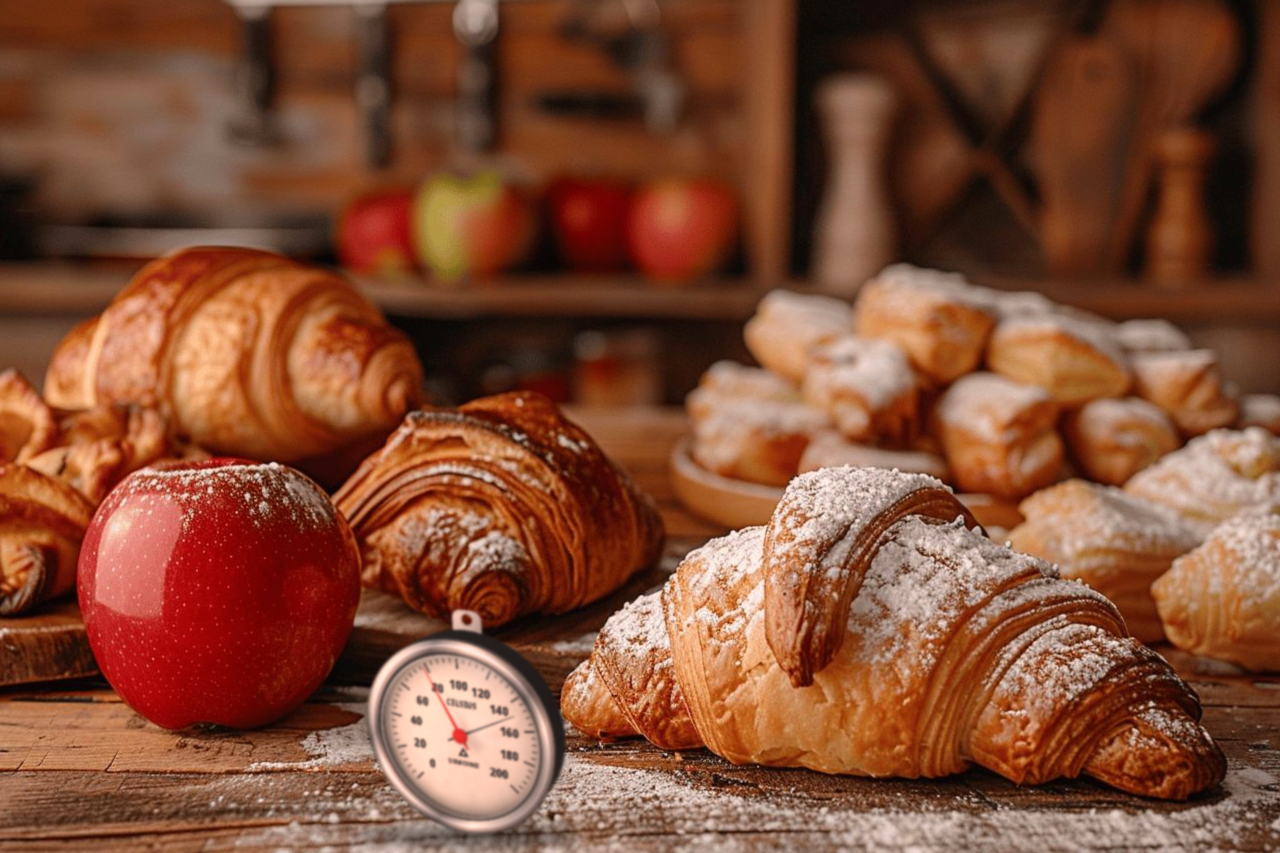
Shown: 80; °C
